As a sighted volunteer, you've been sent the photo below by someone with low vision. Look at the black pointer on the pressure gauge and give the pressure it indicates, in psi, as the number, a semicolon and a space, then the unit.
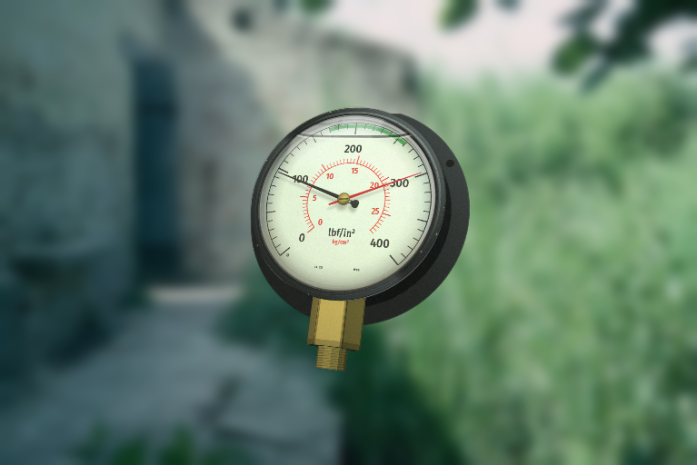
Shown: 95; psi
